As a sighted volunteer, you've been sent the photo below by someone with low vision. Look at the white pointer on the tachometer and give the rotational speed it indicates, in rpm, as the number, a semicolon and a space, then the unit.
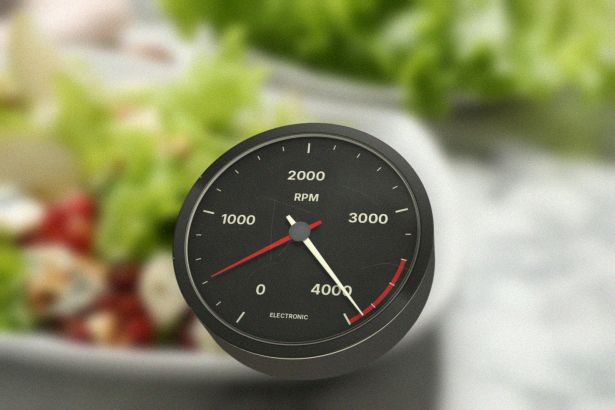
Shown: 3900; rpm
